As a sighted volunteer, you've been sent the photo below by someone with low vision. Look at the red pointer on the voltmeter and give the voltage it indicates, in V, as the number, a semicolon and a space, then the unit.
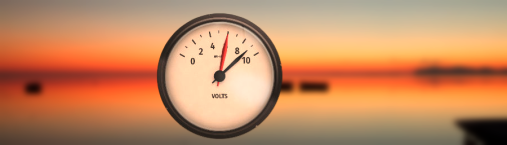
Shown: 6; V
